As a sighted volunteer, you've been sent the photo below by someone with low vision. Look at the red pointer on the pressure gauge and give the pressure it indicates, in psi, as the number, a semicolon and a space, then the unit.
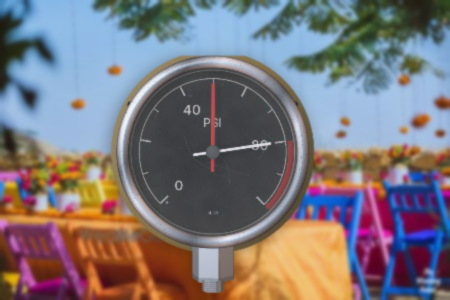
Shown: 50; psi
